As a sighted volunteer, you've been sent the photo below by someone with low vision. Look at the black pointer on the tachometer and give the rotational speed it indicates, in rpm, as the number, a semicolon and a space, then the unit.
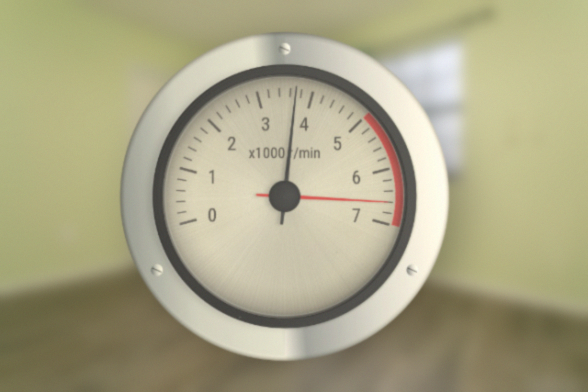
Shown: 3700; rpm
